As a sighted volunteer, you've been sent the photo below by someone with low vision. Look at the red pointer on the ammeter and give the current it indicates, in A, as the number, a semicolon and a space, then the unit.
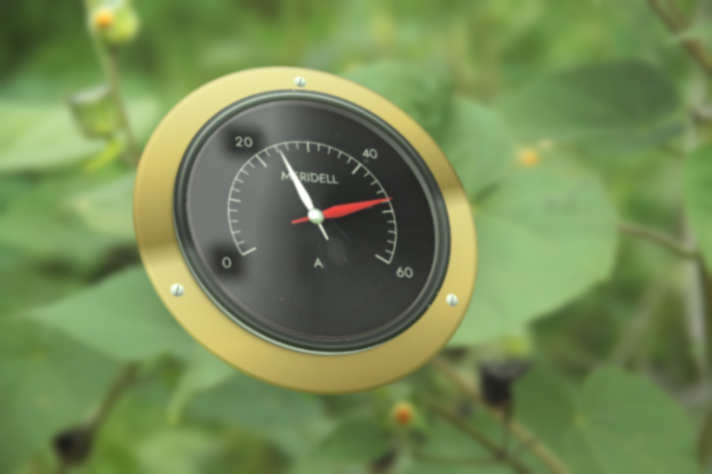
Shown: 48; A
